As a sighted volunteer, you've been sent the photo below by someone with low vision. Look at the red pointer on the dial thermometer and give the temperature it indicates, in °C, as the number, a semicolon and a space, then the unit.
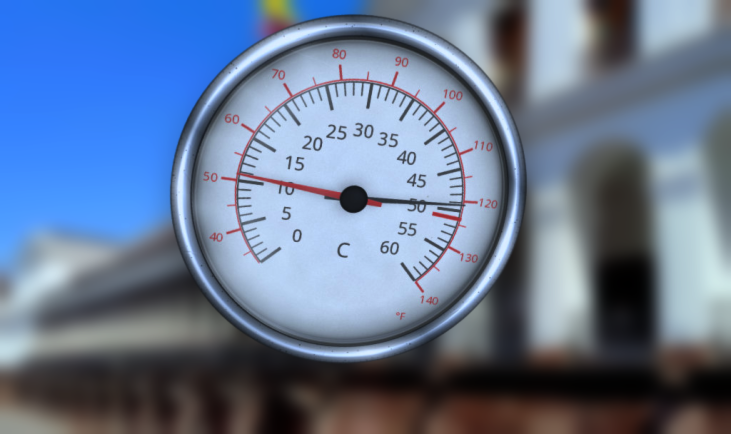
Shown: 11; °C
